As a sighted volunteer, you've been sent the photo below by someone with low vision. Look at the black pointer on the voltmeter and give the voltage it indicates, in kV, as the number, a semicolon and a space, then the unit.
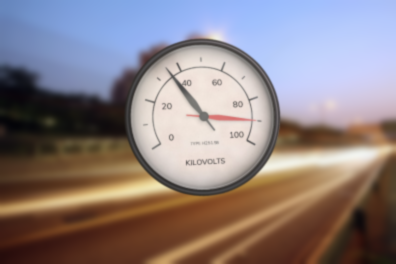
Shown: 35; kV
